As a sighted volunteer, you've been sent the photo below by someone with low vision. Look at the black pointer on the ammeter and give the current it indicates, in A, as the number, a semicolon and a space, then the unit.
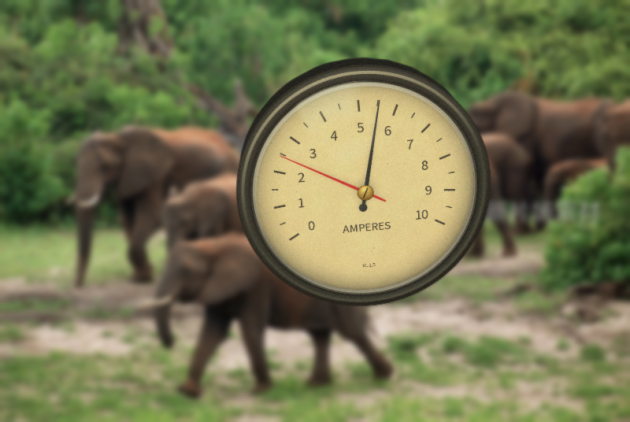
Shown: 5.5; A
